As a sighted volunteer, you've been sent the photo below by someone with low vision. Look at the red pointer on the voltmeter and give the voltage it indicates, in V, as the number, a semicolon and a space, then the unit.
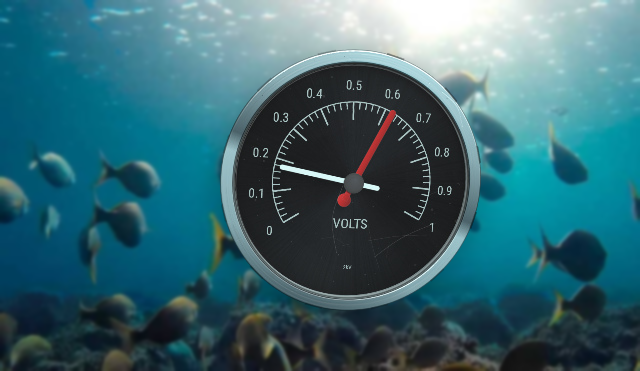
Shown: 0.62; V
